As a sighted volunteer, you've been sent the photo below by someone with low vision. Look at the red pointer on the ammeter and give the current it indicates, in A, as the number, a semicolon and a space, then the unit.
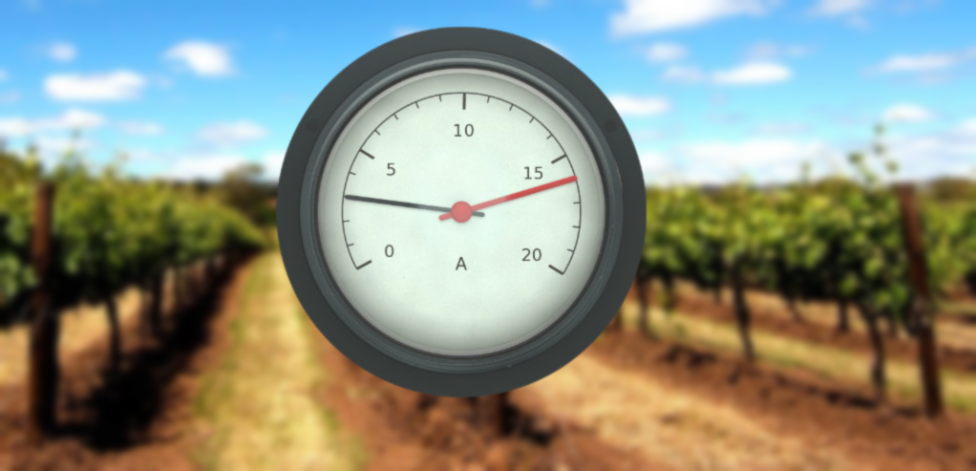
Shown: 16; A
